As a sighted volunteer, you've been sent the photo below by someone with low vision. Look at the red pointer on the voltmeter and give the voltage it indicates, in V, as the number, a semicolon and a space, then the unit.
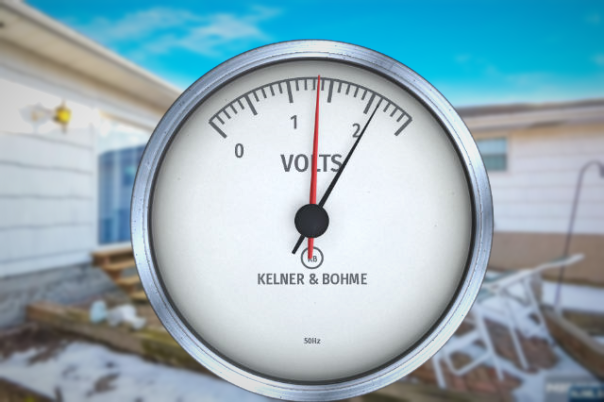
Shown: 1.35; V
